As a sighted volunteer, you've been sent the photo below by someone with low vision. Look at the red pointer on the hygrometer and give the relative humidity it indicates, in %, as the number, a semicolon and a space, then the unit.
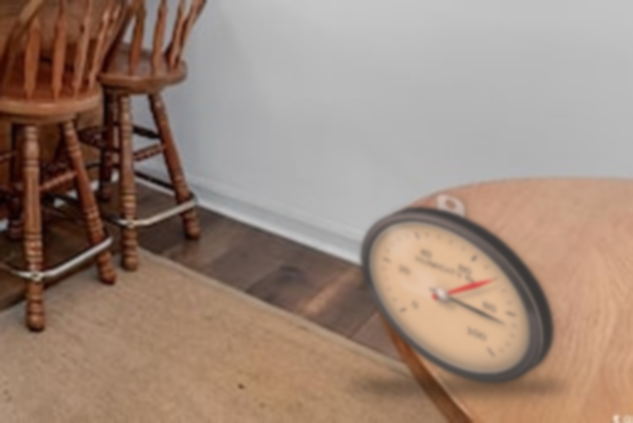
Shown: 68; %
